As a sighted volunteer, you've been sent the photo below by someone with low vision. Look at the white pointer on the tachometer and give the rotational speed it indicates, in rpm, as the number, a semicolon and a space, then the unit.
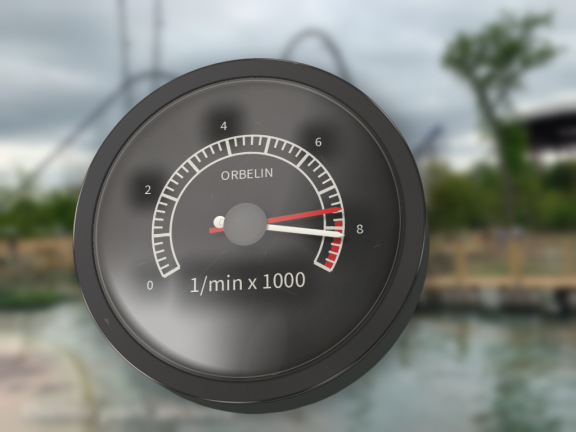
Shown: 8200; rpm
